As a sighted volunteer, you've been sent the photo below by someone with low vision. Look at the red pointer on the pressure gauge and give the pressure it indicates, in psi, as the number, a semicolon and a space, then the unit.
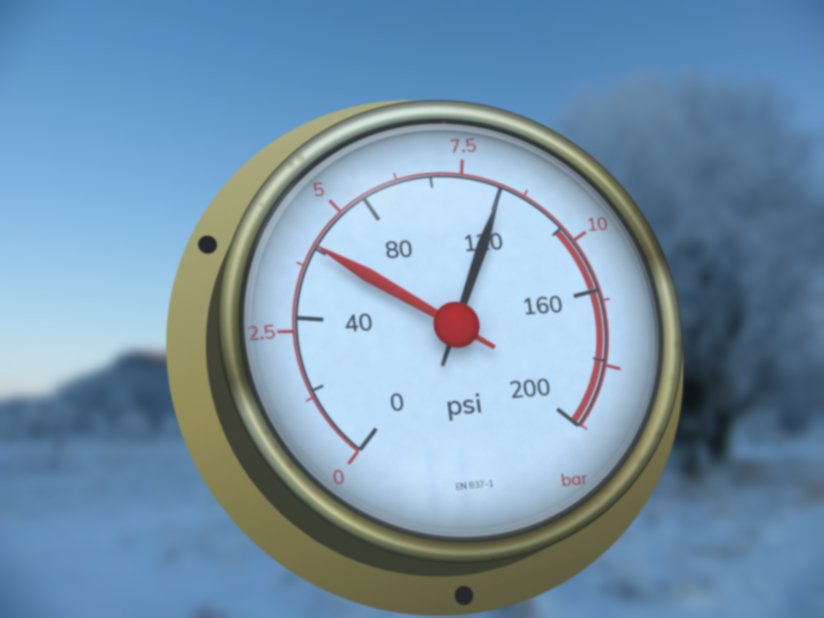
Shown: 60; psi
